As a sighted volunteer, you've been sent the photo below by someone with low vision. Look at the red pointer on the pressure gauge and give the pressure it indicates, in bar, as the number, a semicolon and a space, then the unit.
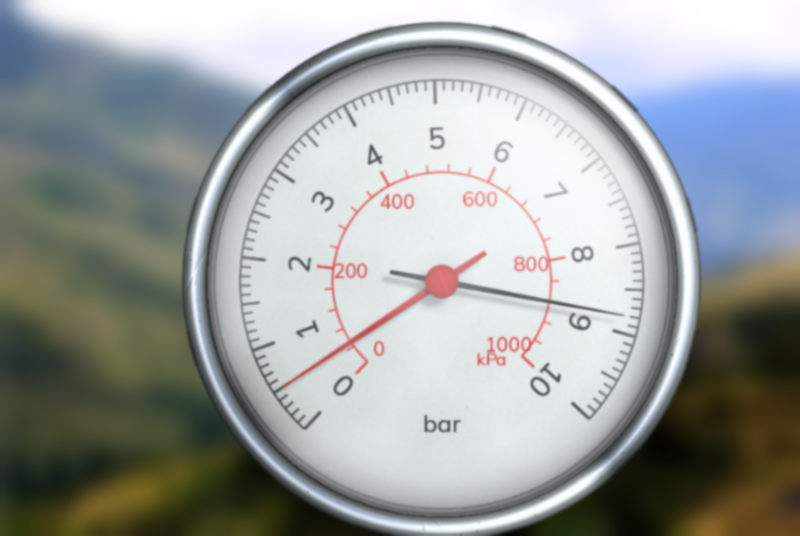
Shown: 0.5; bar
